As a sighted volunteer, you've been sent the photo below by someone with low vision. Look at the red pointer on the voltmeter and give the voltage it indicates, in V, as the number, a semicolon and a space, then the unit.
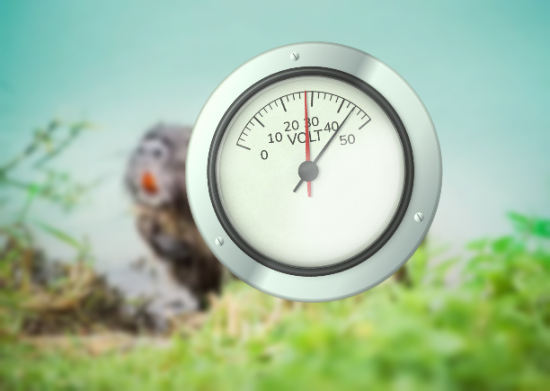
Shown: 28; V
